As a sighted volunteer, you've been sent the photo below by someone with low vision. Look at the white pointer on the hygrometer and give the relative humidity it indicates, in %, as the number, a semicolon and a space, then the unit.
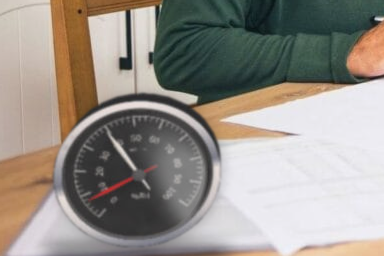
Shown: 40; %
